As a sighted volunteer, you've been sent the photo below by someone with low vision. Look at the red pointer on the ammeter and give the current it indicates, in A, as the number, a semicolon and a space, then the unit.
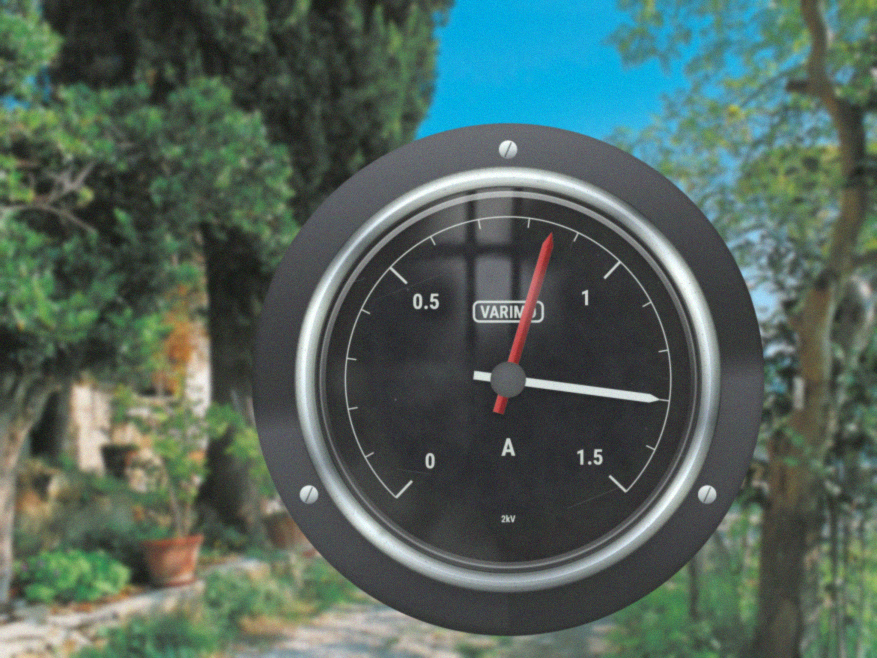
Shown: 0.85; A
